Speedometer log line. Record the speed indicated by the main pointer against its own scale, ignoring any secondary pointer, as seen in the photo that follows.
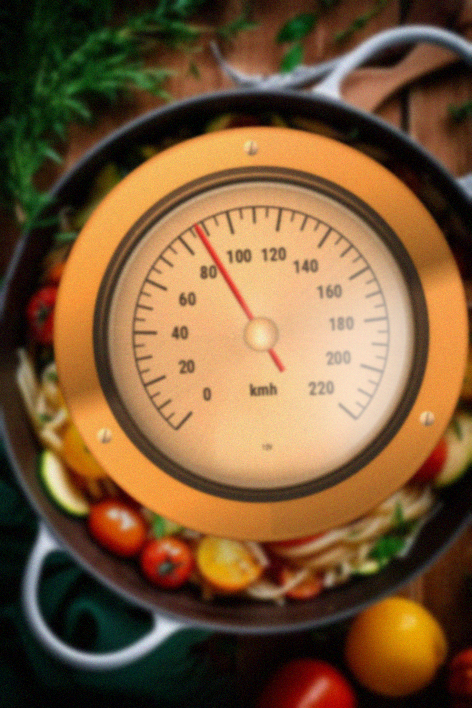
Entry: 87.5 km/h
